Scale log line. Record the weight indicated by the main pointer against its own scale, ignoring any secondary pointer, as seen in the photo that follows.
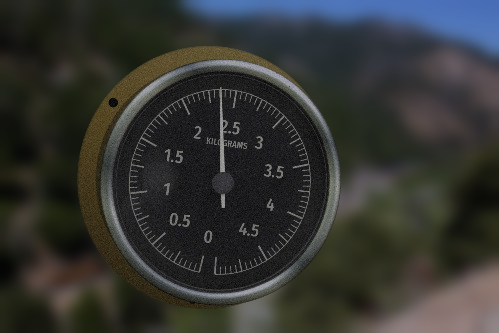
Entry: 2.35 kg
